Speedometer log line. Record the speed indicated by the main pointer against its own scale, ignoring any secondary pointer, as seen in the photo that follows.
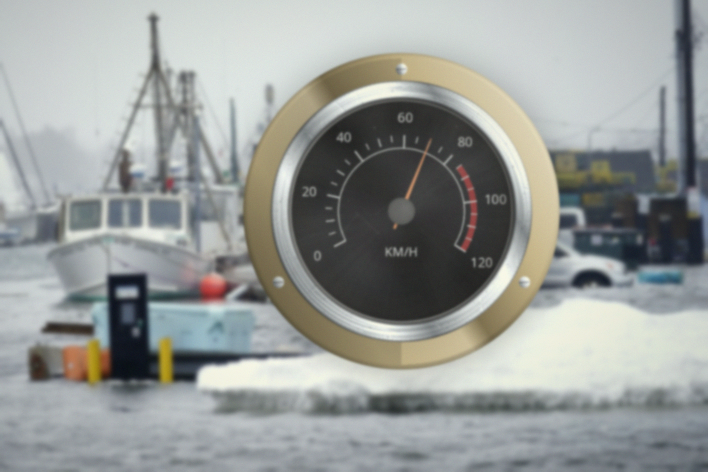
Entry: 70 km/h
